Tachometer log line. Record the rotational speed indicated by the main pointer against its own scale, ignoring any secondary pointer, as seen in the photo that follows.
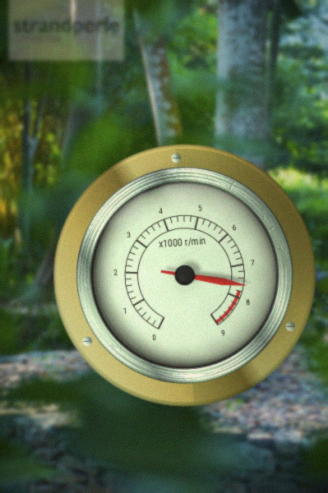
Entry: 7600 rpm
